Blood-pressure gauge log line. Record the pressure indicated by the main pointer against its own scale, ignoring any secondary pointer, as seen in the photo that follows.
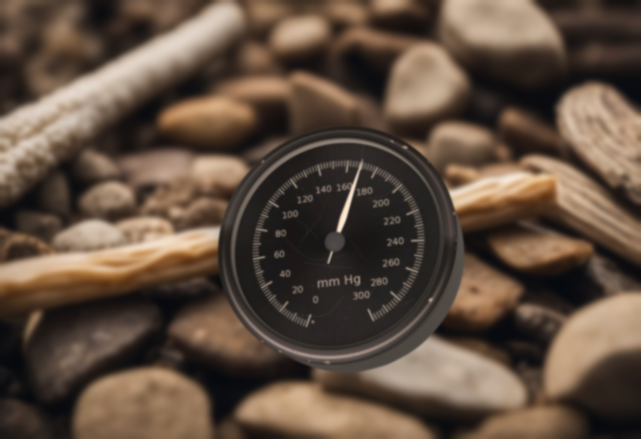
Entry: 170 mmHg
